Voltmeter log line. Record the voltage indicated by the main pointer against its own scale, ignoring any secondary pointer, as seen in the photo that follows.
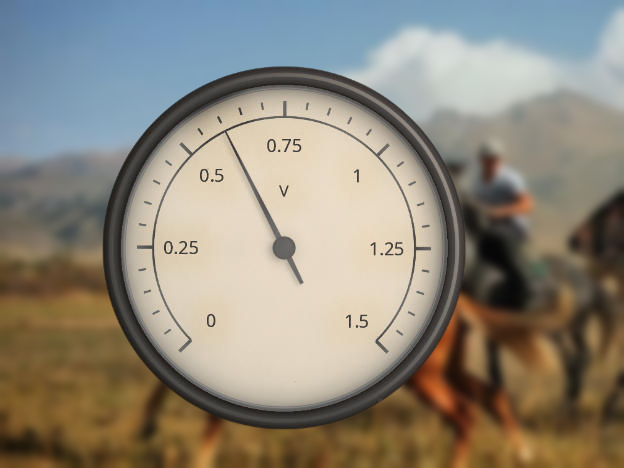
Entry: 0.6 V
